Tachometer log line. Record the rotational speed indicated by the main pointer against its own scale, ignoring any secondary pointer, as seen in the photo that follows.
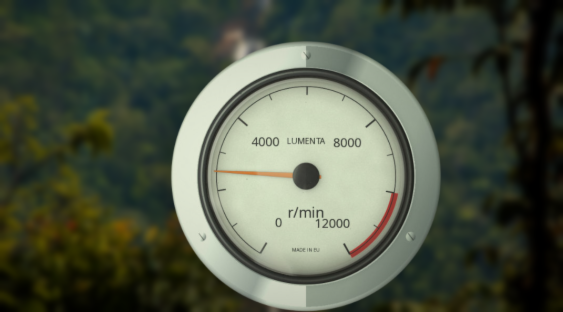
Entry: 2500 rpm
